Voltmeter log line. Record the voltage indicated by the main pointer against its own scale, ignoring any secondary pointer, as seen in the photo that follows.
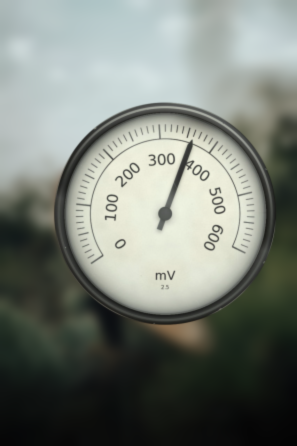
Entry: 360 mV
